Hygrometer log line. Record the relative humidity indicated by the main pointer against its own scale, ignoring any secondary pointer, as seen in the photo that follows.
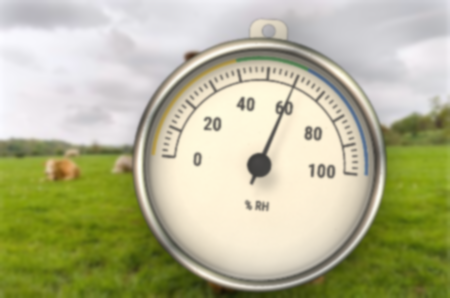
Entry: 60 %
